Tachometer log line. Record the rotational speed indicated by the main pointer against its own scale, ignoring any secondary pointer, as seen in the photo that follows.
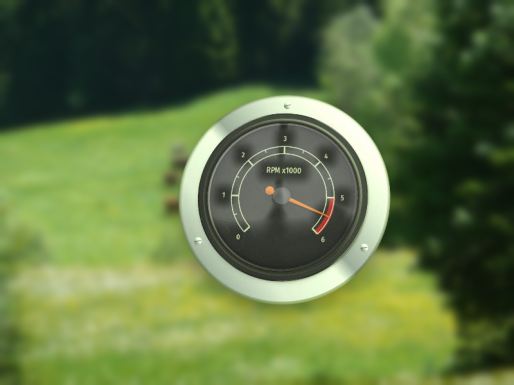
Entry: 5500 rpm
